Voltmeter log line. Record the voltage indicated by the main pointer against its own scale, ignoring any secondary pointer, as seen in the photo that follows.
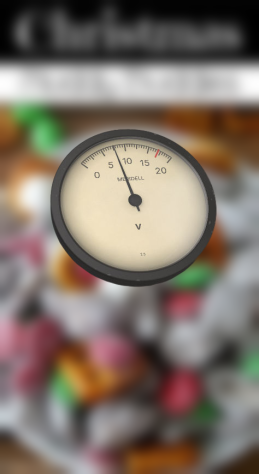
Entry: 7.5 V
